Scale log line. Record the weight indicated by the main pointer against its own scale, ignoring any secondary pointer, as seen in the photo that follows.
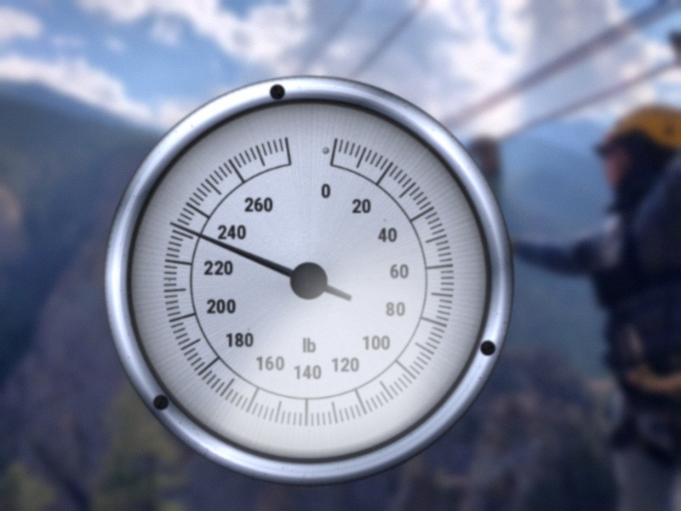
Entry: 232 lb
